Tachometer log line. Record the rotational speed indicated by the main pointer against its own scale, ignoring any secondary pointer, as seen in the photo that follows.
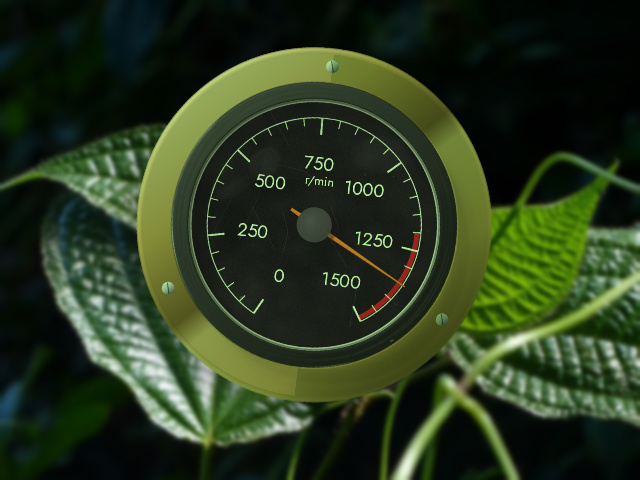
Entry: 1350 rpm
